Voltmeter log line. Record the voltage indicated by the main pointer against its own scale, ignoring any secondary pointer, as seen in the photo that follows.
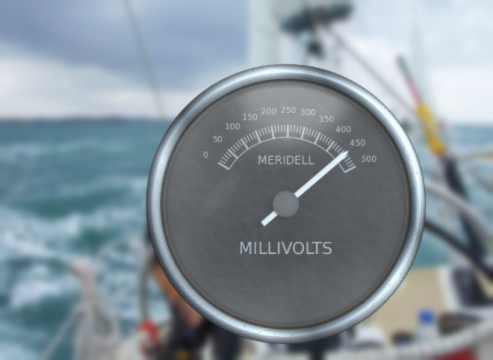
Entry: 450 mV
